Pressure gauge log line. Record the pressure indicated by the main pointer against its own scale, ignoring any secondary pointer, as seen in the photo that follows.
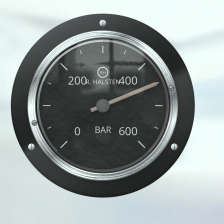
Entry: 450 bar
